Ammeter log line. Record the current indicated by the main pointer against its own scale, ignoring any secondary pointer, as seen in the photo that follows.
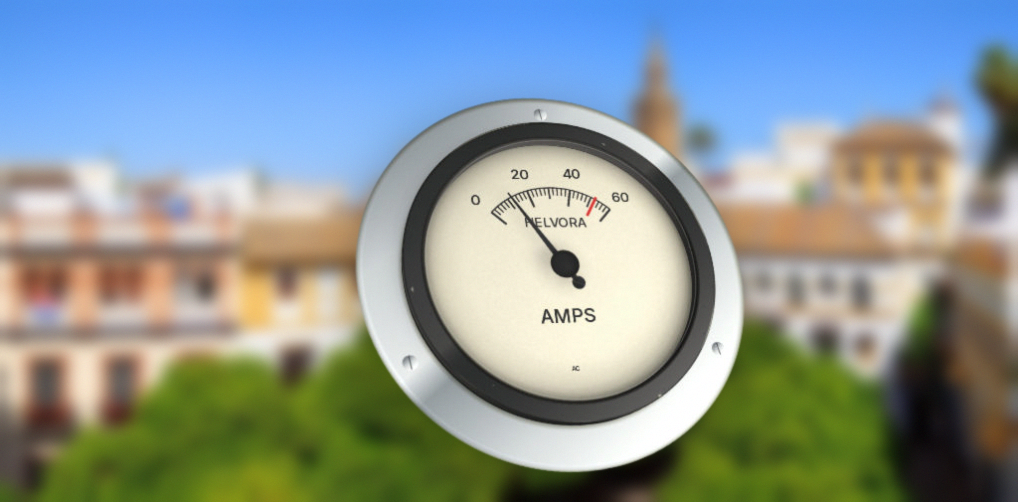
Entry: 10 A
